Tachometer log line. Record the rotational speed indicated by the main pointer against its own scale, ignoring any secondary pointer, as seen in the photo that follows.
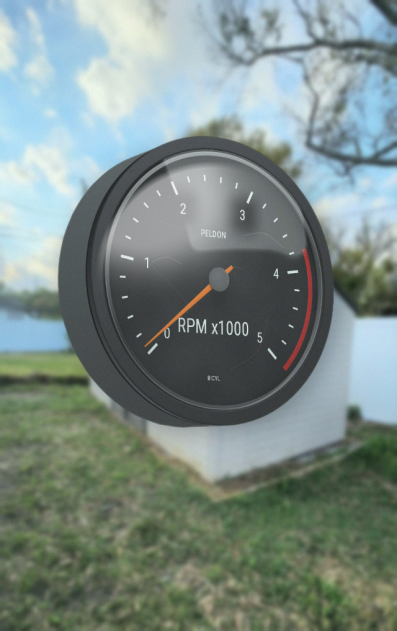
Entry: 100 rpm
